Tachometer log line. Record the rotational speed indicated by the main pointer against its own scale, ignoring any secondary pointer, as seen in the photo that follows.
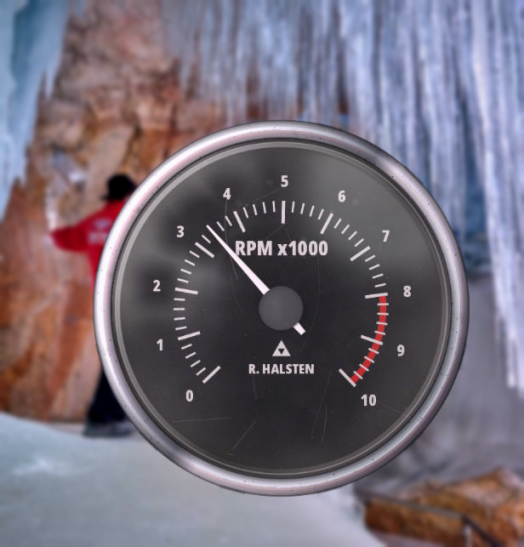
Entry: 3400 rpm
